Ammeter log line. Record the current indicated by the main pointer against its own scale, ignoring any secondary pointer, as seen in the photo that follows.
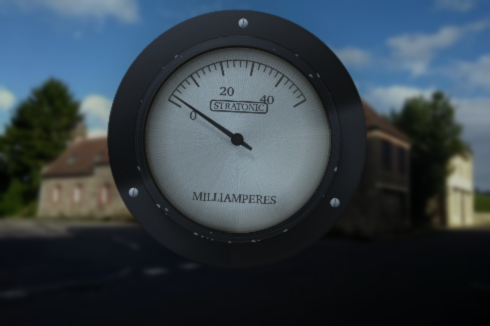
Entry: 2 mA
